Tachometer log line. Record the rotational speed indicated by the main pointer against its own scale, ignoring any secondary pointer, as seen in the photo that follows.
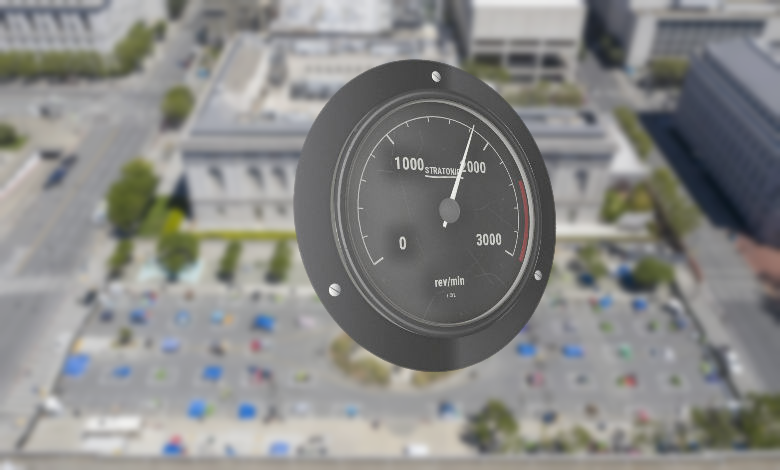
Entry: 1800 rpm
